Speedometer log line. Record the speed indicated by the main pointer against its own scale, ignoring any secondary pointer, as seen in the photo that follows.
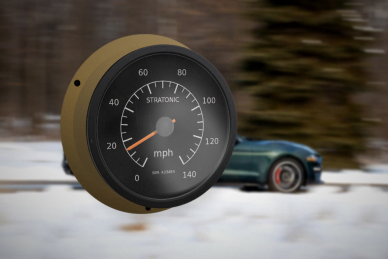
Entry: 15 mph
